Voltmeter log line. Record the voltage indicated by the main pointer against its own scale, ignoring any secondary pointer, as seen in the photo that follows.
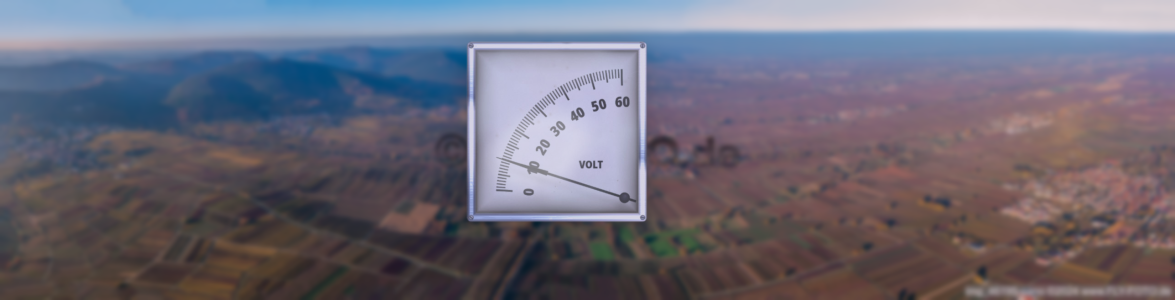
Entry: 10 V
